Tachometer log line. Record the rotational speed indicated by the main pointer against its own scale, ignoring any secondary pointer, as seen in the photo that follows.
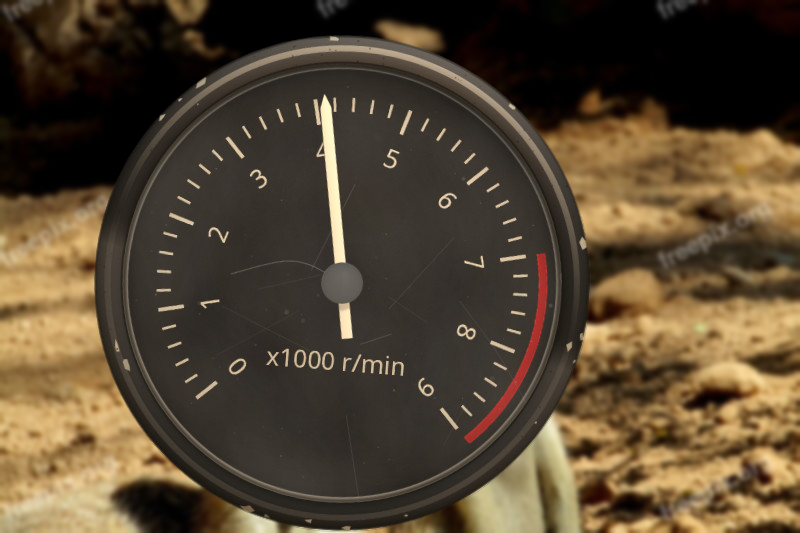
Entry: 4100 rpm
